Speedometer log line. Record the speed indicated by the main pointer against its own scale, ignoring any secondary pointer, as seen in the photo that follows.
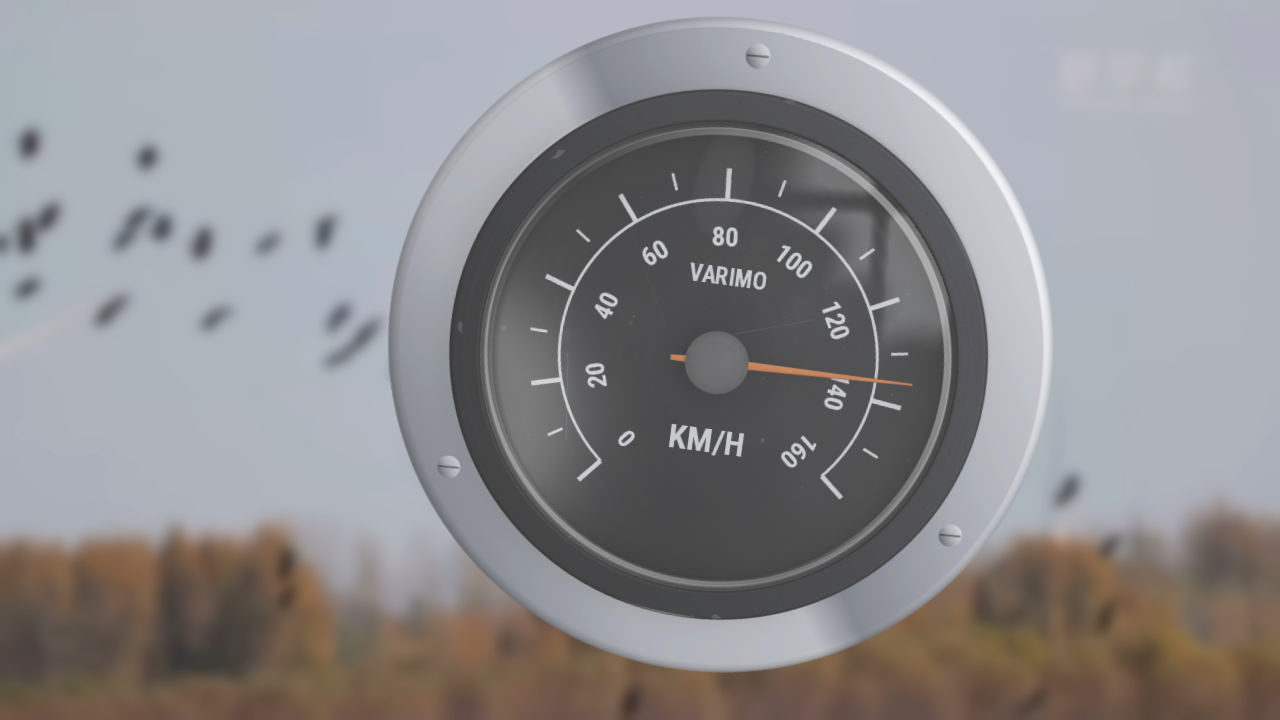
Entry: 135 km/h
